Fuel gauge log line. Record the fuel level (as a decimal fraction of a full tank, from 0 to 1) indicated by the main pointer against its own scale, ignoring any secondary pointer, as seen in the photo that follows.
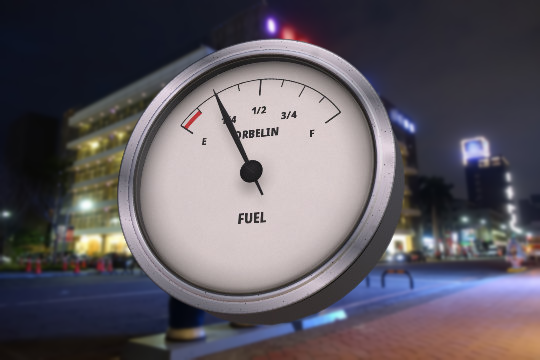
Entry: 0.25
